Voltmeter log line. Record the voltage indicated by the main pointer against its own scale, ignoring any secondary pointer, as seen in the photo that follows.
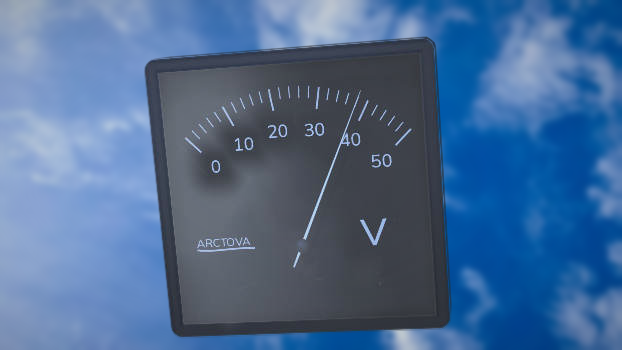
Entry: 38 V
